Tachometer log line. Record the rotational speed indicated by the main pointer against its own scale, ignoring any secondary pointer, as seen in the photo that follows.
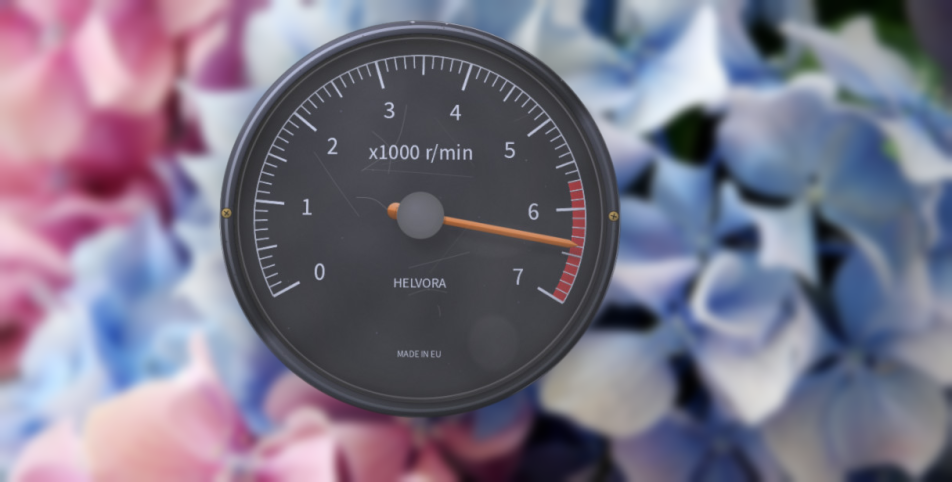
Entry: 6400 rpm
